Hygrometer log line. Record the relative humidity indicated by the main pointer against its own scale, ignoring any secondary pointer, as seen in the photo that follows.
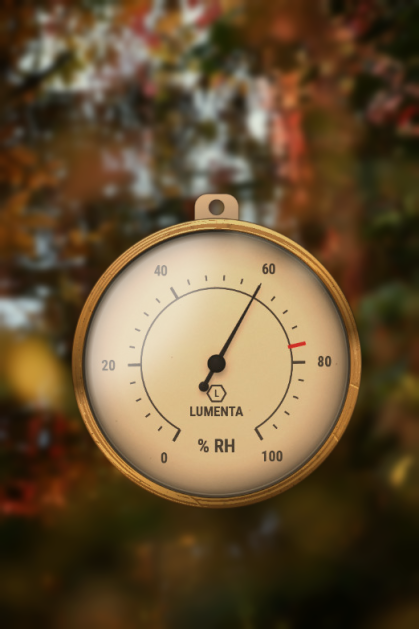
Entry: 60 %
